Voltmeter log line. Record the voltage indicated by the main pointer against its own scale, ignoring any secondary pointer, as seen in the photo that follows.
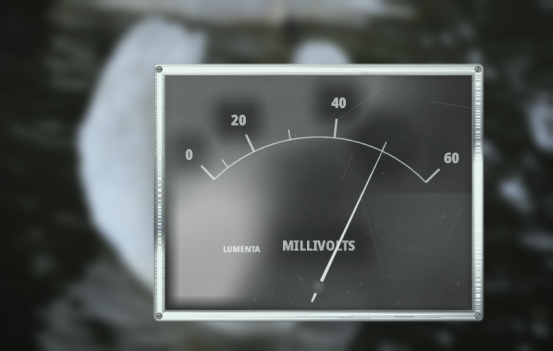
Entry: 50 mV
